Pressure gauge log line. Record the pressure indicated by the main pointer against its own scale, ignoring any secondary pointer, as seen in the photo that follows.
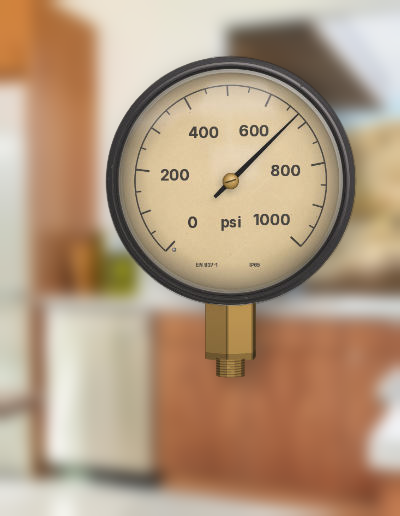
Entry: 675 psi
